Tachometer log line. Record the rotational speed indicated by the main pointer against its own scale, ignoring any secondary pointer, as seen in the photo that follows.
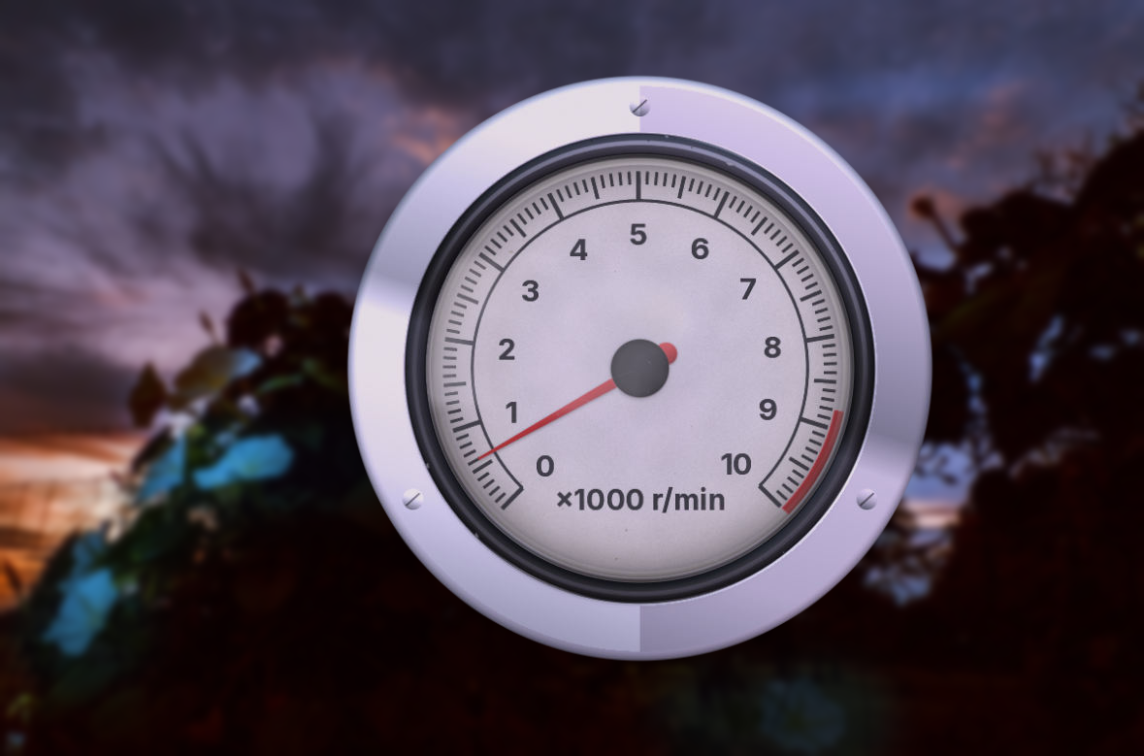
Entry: 600 rpm
